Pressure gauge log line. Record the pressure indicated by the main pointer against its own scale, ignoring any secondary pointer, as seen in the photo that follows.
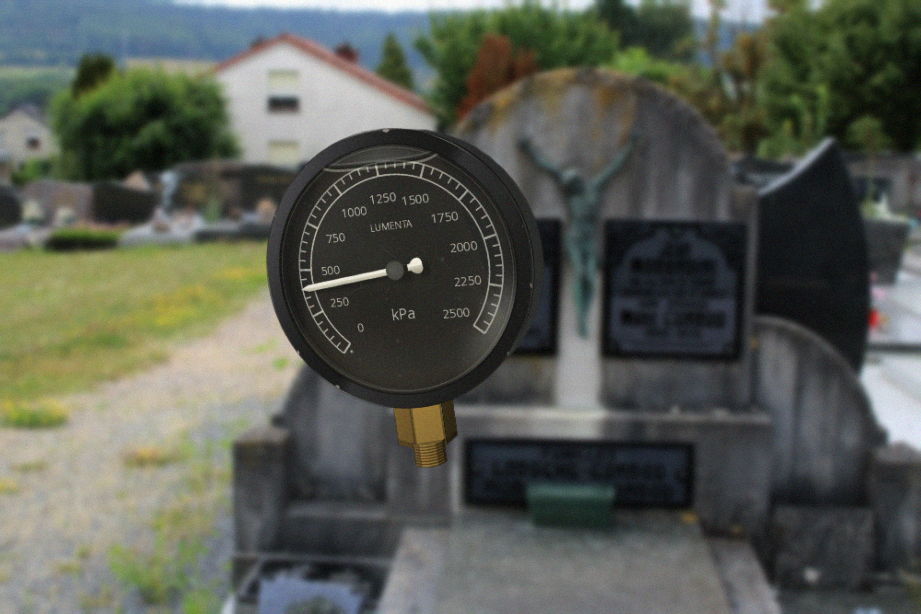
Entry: 400 kPa
